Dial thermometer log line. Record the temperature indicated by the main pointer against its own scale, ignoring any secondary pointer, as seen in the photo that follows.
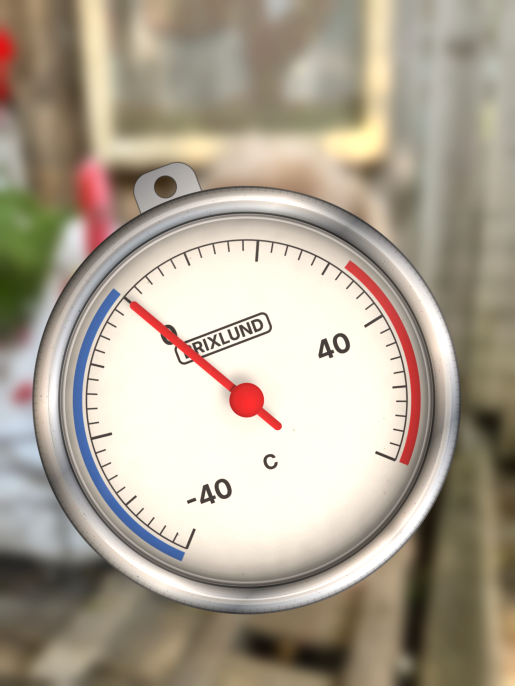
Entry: 0 °C
